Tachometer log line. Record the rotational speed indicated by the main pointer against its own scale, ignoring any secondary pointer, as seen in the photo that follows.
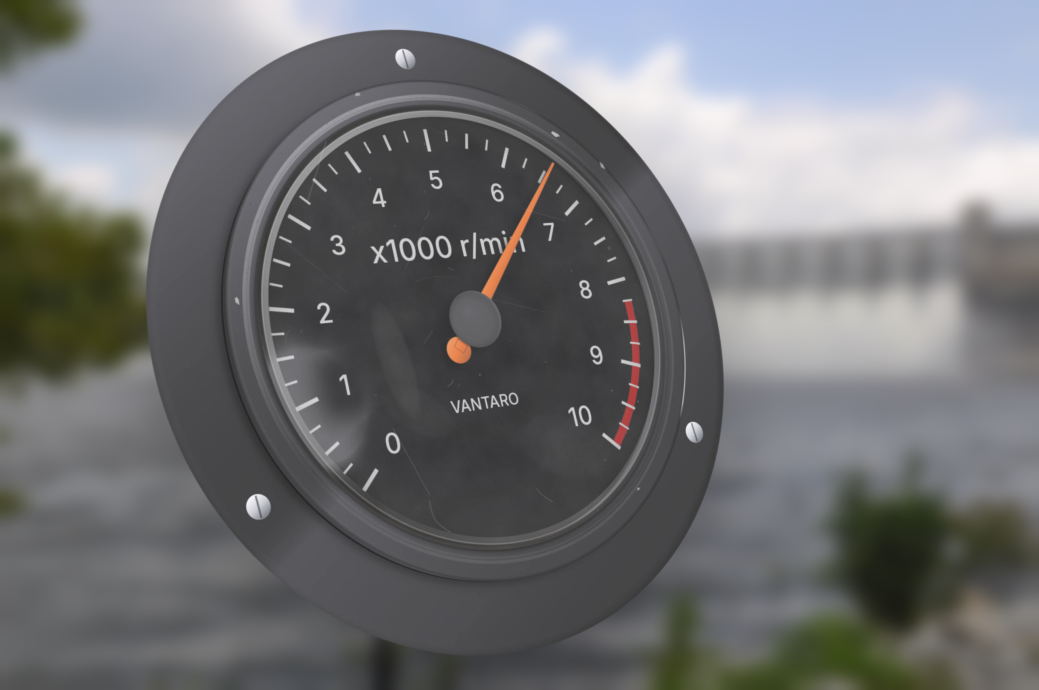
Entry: 6500 rpm
